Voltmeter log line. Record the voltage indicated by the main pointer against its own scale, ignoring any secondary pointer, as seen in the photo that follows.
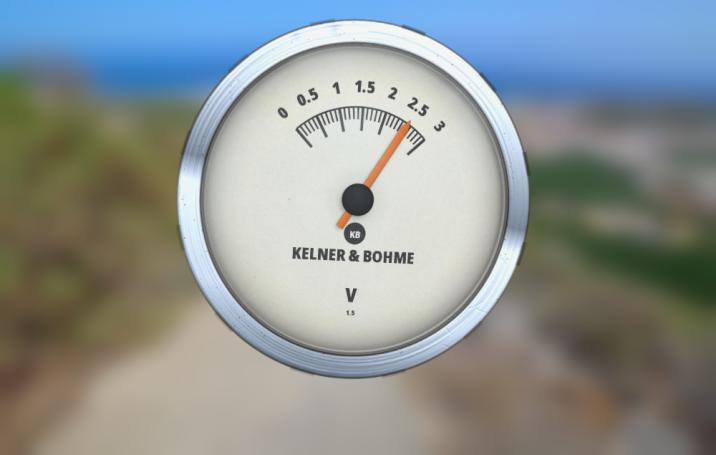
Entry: 2.5 V
